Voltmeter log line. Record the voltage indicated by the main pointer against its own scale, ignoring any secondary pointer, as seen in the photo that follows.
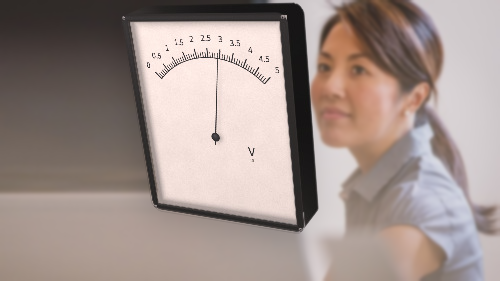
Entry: 3 V
